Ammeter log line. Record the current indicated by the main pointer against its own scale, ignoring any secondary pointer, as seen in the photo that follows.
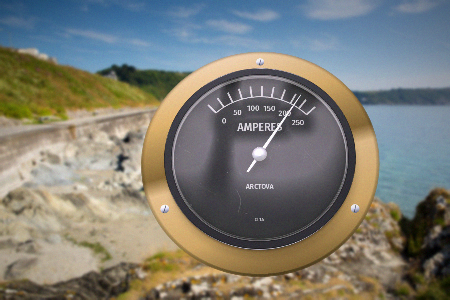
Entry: 212.5 A
